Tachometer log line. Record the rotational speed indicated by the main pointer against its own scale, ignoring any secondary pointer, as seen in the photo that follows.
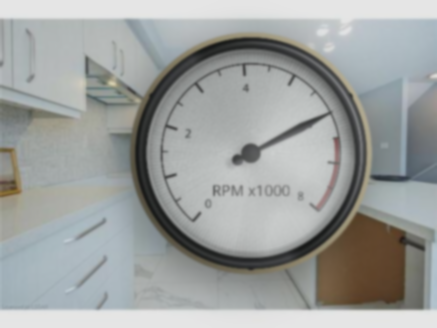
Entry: 6000 rpm
